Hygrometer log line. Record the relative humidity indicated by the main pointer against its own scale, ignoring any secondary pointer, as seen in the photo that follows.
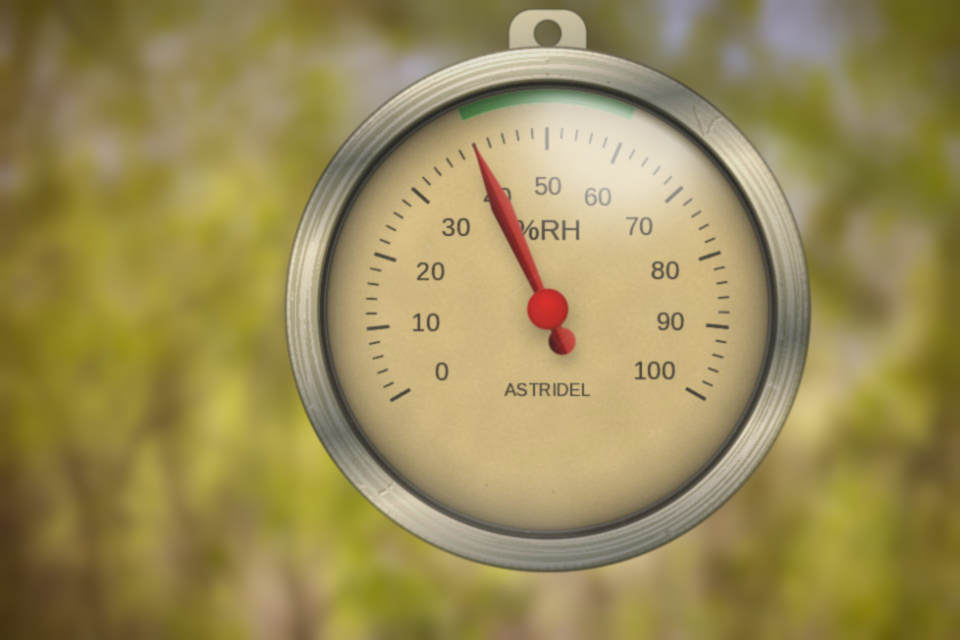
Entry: 40 %
